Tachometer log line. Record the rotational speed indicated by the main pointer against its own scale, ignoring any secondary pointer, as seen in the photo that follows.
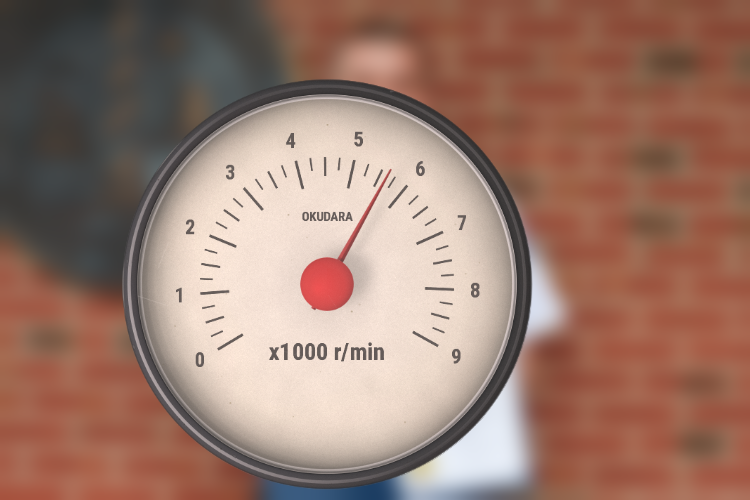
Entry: 5625 rpm
